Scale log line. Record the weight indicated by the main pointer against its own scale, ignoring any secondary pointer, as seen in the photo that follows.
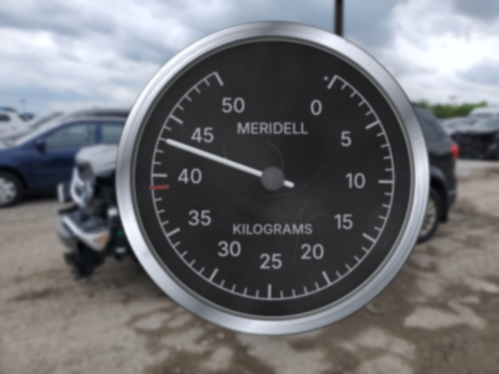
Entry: 43 kg
